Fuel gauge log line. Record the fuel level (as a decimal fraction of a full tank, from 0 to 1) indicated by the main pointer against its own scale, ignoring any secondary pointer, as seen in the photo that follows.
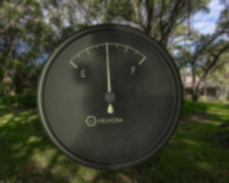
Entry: 0.5
